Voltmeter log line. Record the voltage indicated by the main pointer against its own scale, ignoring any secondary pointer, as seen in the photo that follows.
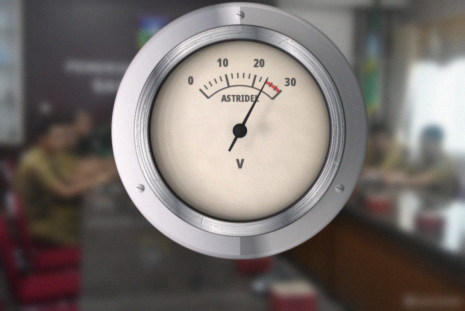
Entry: 24 V
